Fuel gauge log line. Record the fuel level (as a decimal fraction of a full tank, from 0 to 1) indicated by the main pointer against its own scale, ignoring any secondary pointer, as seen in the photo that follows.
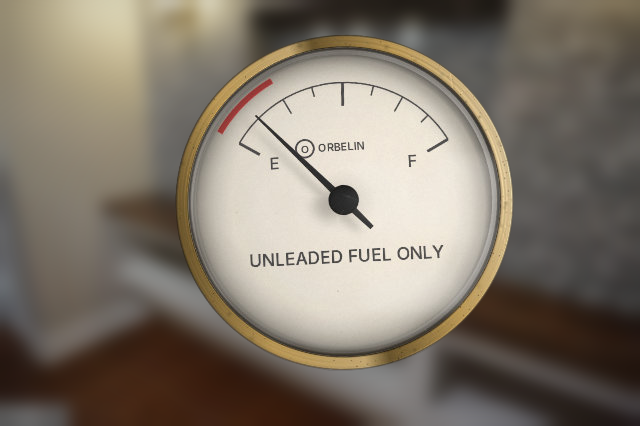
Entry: 0.125
